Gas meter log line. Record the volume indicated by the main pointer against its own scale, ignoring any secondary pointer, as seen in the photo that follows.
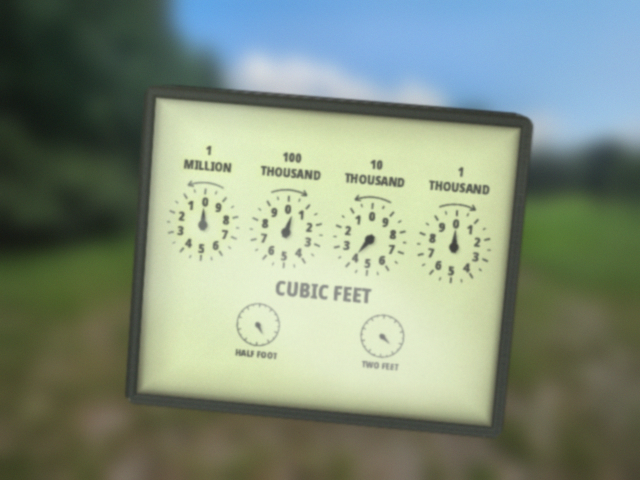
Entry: 4000 ft³
